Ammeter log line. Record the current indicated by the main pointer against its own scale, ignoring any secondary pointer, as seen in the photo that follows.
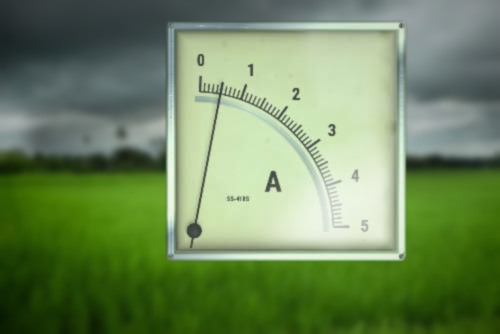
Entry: 0.5 A
